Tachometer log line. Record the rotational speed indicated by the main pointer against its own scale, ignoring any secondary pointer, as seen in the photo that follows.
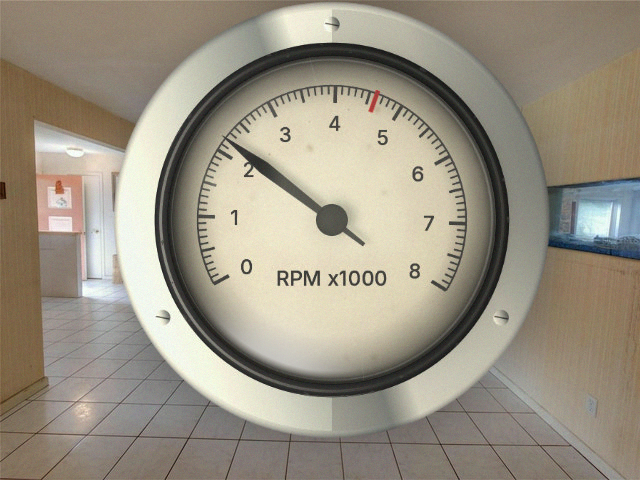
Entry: 2200 rpm
